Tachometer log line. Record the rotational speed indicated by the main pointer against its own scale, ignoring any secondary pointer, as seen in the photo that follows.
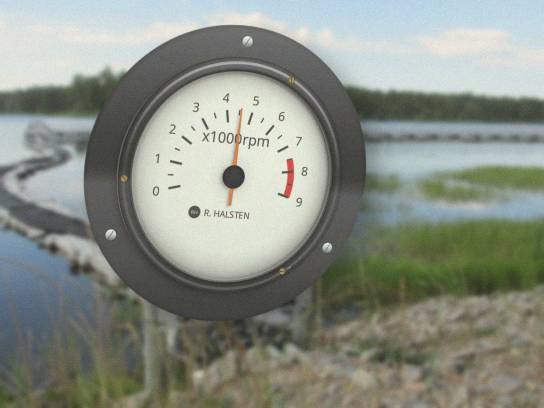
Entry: 4500 rpm
